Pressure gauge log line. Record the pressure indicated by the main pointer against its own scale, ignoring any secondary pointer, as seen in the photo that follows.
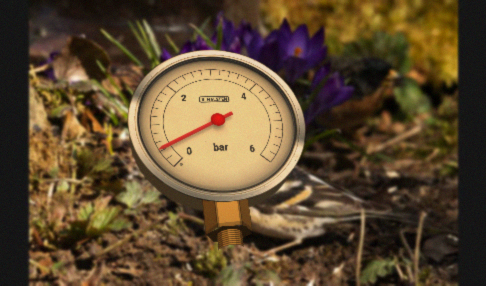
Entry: 0.4 bar
